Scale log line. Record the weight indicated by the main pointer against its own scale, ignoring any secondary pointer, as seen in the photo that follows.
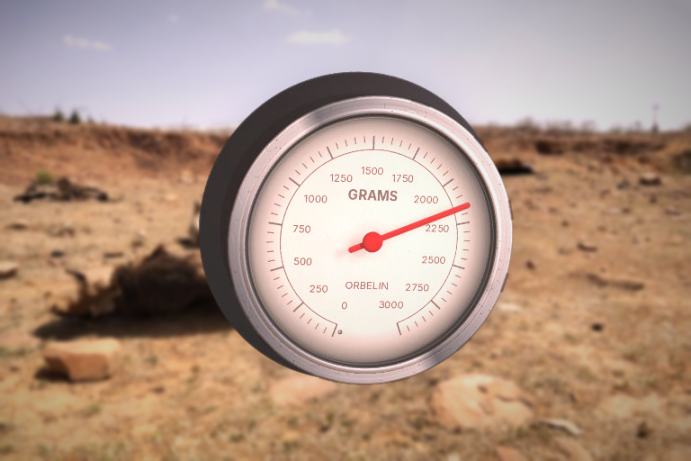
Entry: 2150 g
